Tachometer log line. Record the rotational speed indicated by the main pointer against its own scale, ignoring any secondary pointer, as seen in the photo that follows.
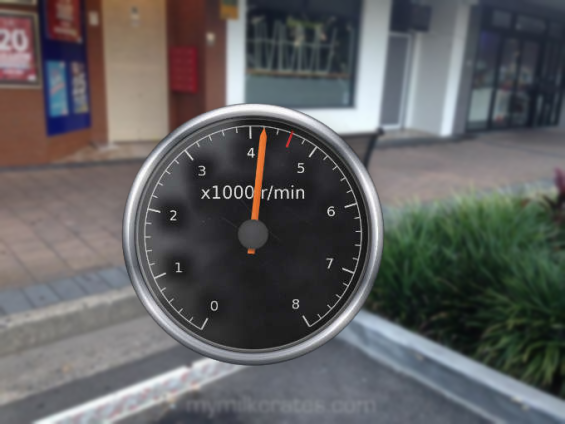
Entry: 4200 rpm
